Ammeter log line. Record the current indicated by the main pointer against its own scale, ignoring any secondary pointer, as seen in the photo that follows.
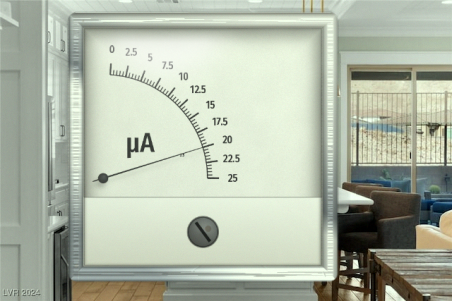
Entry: 20 µA
